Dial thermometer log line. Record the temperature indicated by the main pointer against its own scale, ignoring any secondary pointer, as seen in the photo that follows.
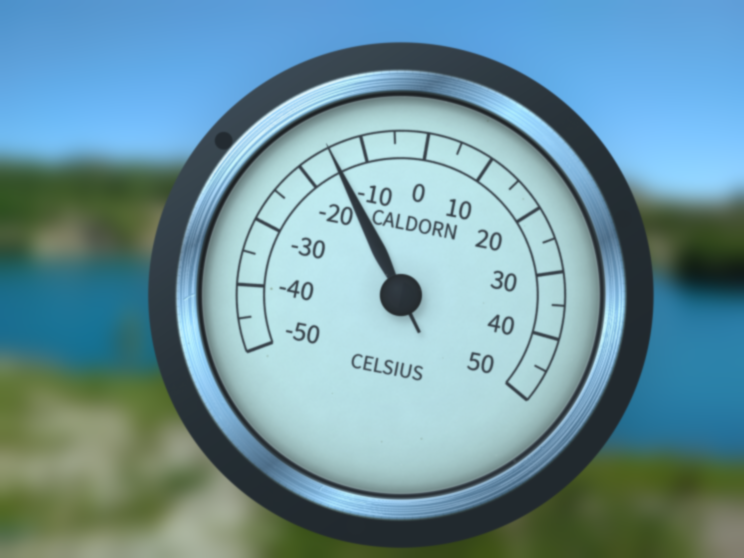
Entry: -15 °C
